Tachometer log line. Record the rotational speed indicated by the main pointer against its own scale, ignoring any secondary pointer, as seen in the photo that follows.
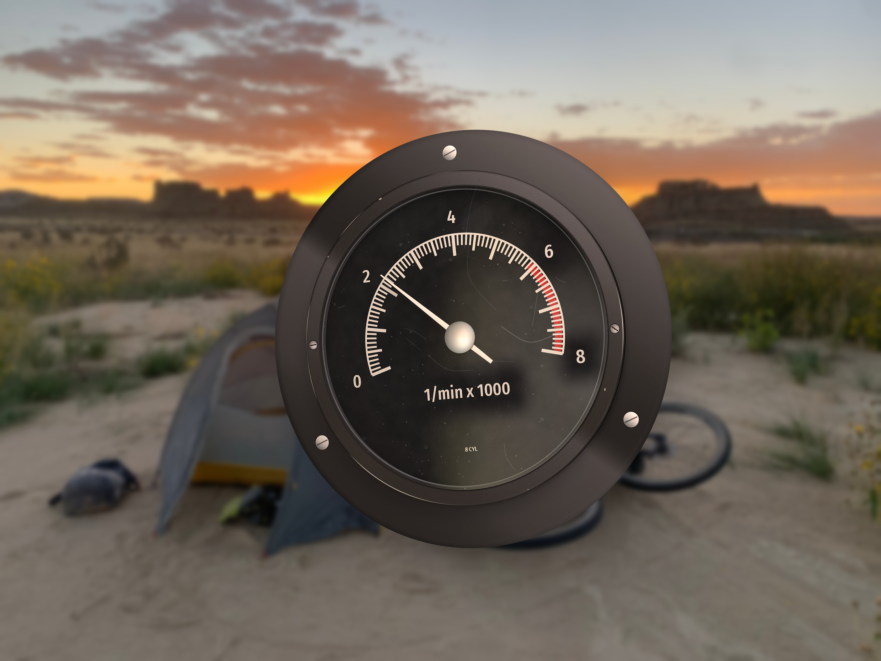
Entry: 2200 rpm
